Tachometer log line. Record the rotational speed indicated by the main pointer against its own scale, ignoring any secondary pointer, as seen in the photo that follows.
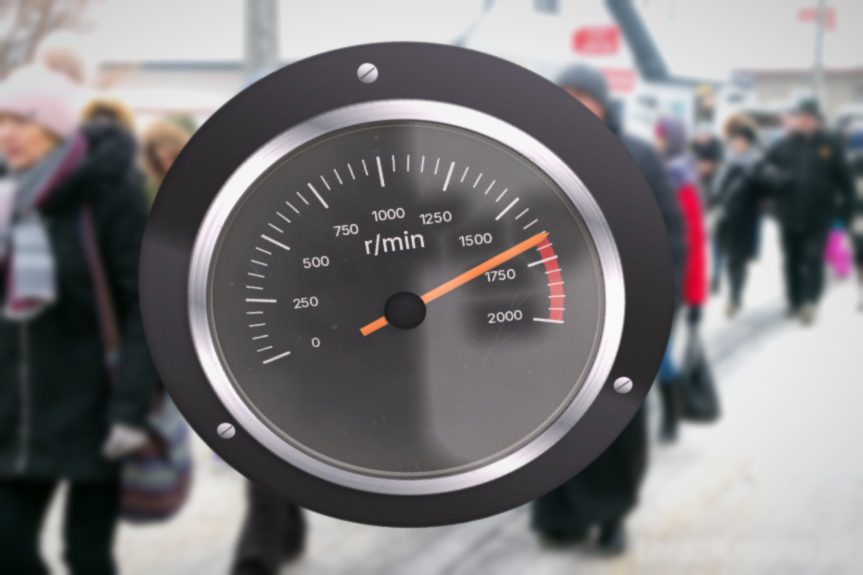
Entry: 1650 rpm
